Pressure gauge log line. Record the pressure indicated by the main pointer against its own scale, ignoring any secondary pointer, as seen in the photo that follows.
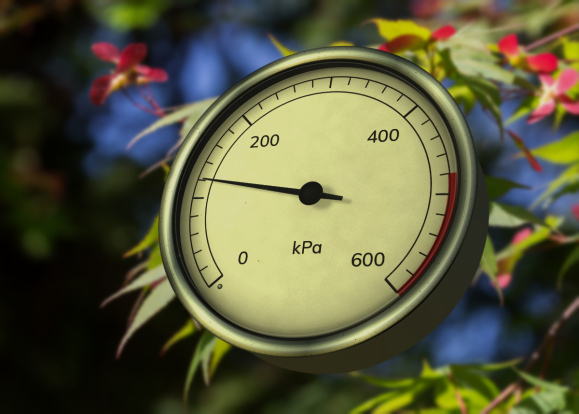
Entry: 120 kPa
